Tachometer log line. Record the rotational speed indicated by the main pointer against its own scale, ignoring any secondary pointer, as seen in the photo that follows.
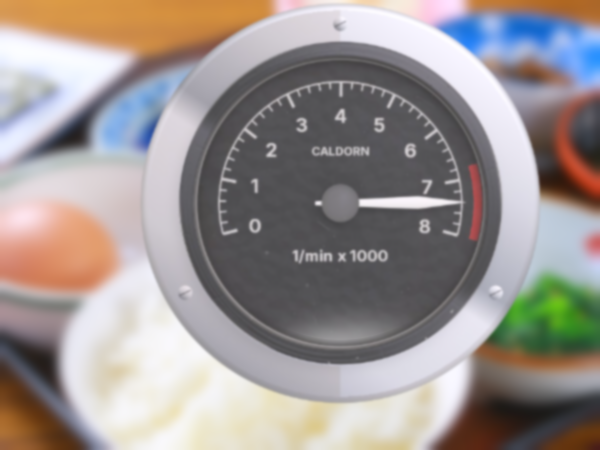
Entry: 7400 rpm
